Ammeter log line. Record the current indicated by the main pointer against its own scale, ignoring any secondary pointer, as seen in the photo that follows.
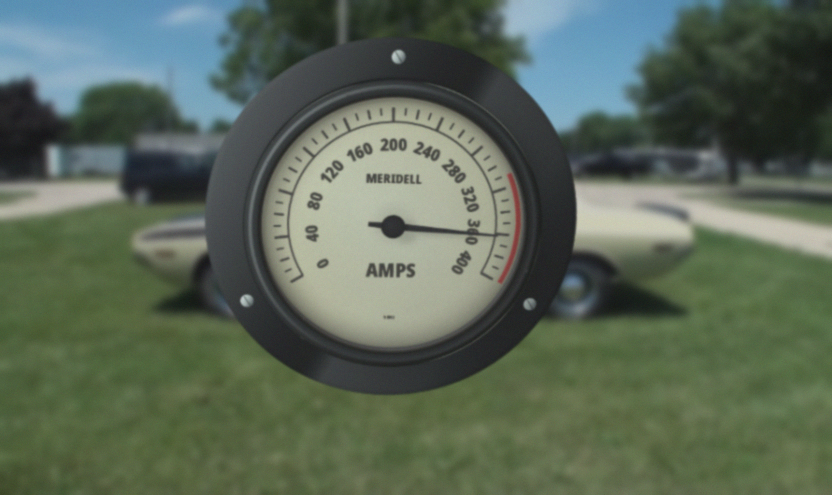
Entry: 360 A
